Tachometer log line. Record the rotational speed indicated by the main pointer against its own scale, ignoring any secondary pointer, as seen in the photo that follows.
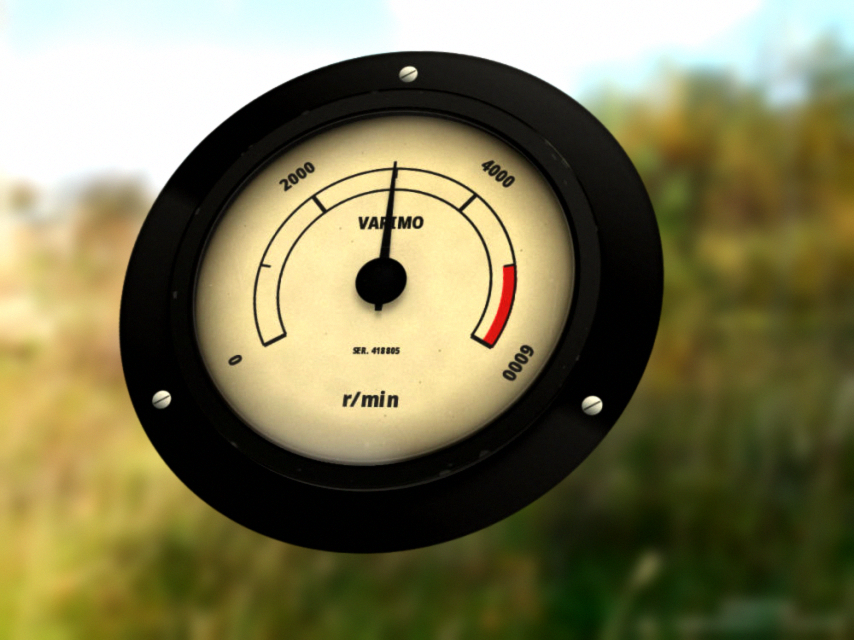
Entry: 3000 rpm
